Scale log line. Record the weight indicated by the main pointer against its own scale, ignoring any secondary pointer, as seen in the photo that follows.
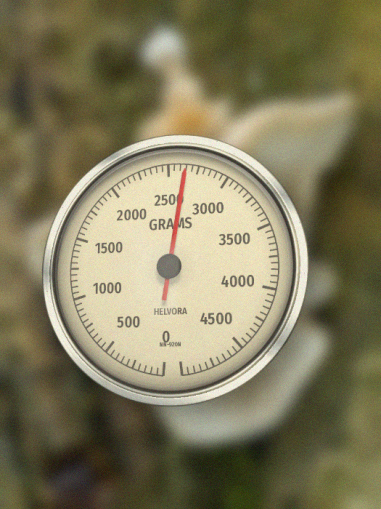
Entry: 2650 g
